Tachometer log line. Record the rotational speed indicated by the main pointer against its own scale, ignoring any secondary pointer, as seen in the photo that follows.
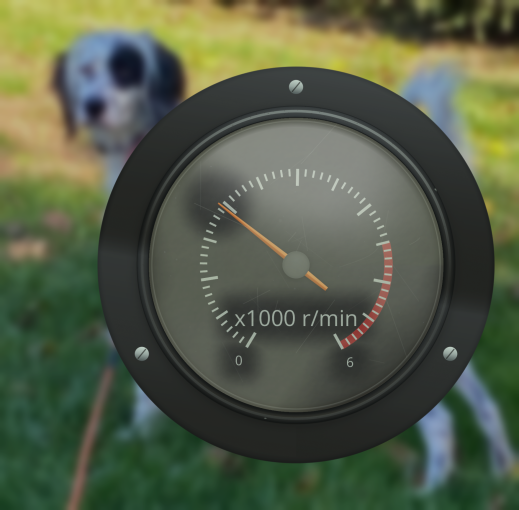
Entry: 1950 rpm
